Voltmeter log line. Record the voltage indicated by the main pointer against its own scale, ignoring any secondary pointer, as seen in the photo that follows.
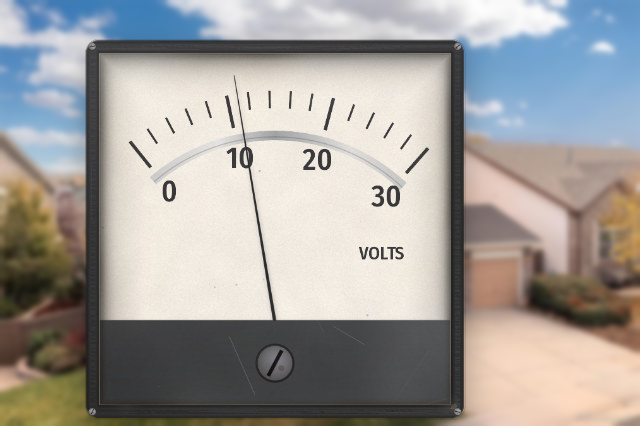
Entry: 11 V
